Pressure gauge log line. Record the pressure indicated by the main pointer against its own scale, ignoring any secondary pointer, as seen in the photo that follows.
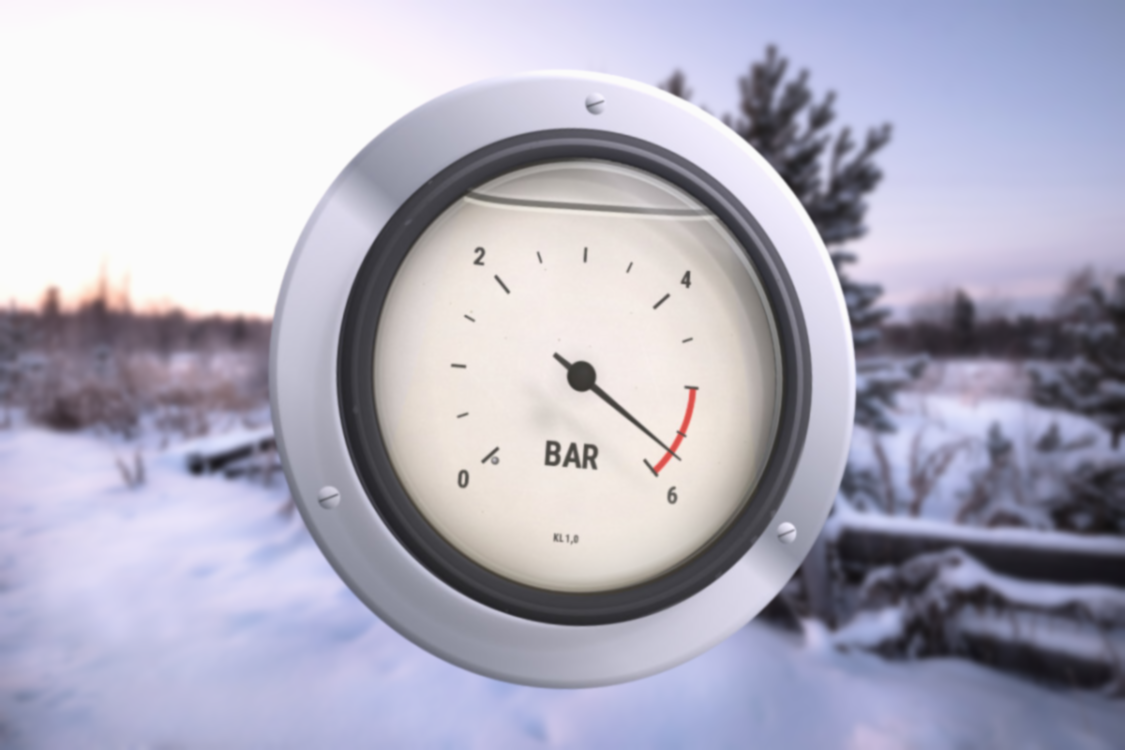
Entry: 5.75 bar
